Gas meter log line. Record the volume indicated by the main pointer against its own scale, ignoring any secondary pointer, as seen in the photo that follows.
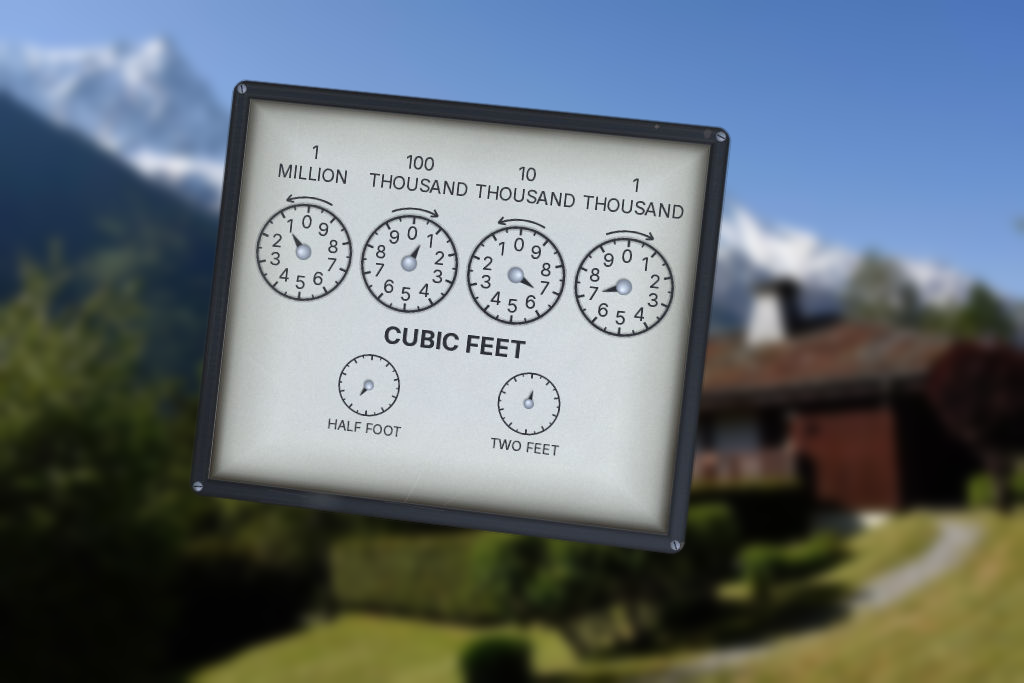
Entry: 106700 ft³
